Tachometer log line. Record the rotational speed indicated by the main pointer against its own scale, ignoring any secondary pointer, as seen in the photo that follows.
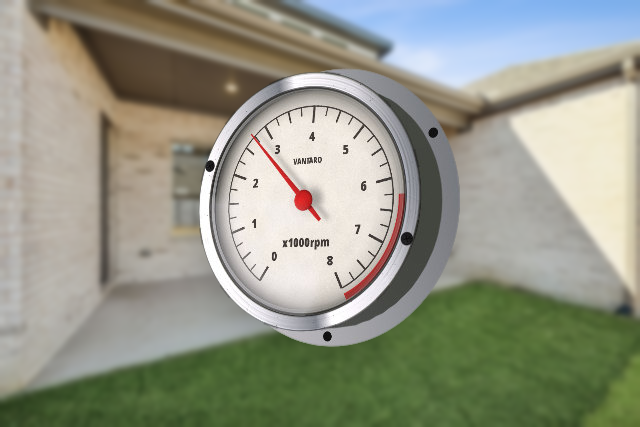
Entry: 2750 rpm
